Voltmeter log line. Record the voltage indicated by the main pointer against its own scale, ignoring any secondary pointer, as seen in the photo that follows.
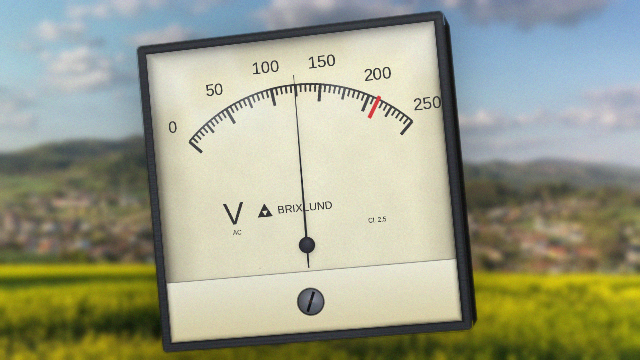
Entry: 125 V
